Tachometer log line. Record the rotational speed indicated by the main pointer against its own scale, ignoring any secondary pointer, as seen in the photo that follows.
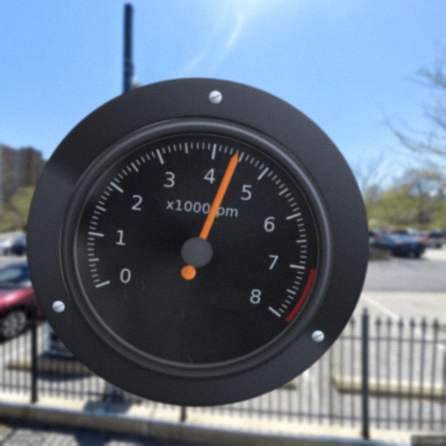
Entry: 4400 rpm
